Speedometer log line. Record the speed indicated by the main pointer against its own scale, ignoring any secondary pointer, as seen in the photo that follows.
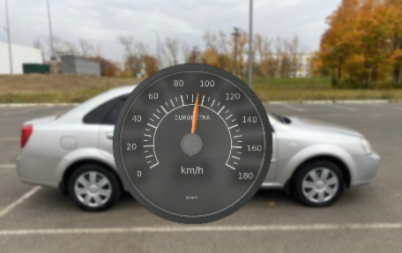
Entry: 95 km/h
